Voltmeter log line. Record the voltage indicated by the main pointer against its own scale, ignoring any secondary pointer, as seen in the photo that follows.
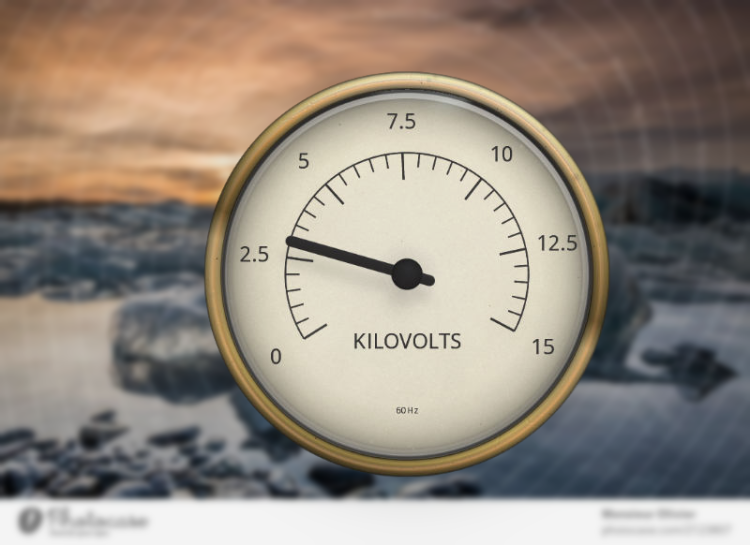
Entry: 3 kV
